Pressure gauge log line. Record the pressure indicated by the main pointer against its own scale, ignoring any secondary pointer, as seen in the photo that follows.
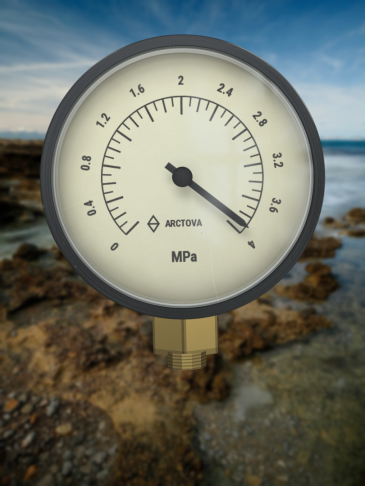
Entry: 3.9 MPa
